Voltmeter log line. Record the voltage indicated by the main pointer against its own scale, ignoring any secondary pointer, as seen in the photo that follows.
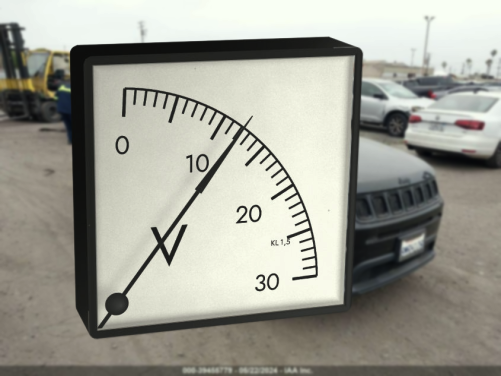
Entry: 12 V
